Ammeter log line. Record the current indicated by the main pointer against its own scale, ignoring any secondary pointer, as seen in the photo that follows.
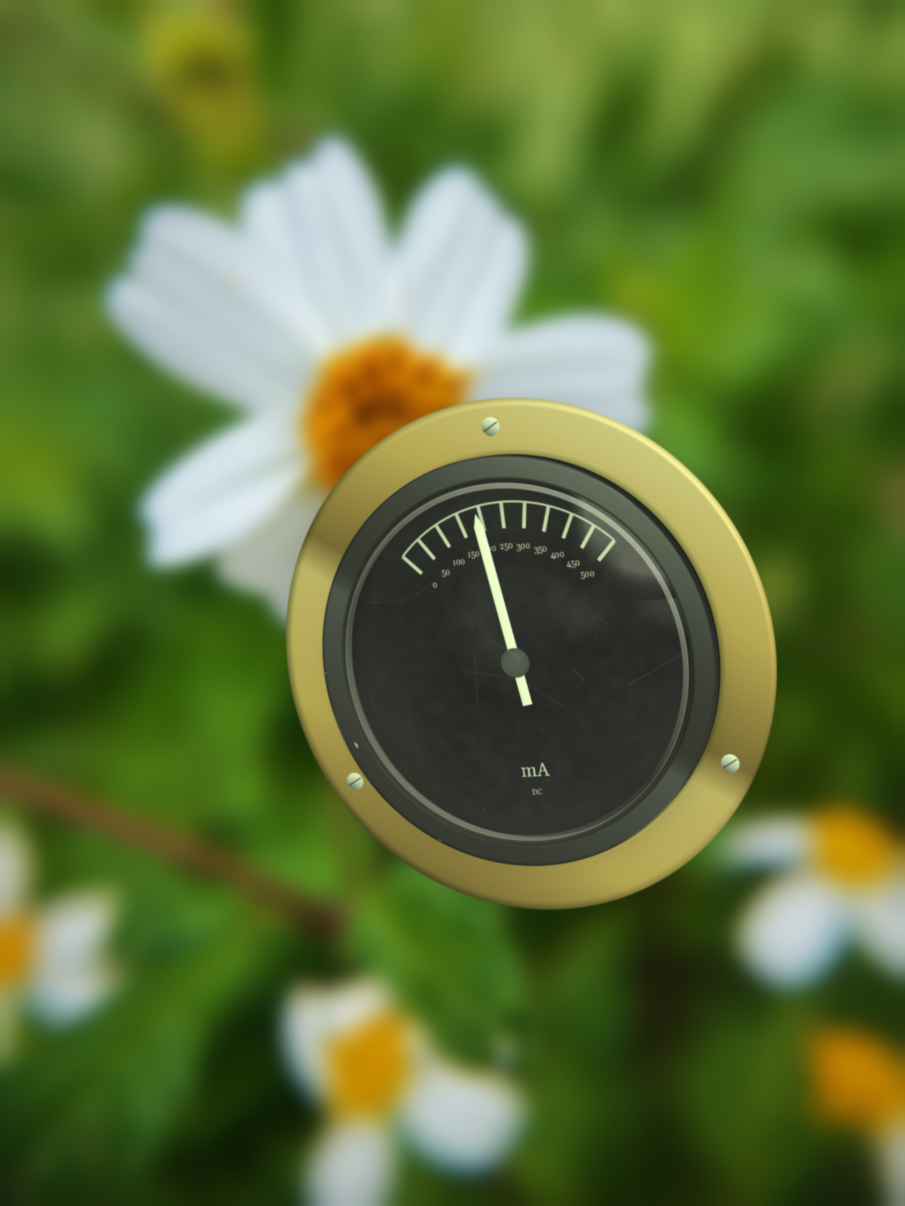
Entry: 200 mA
